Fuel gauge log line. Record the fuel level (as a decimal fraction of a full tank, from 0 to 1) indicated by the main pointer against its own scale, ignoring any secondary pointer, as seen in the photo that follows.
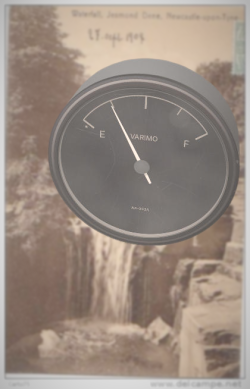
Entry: 0.25
